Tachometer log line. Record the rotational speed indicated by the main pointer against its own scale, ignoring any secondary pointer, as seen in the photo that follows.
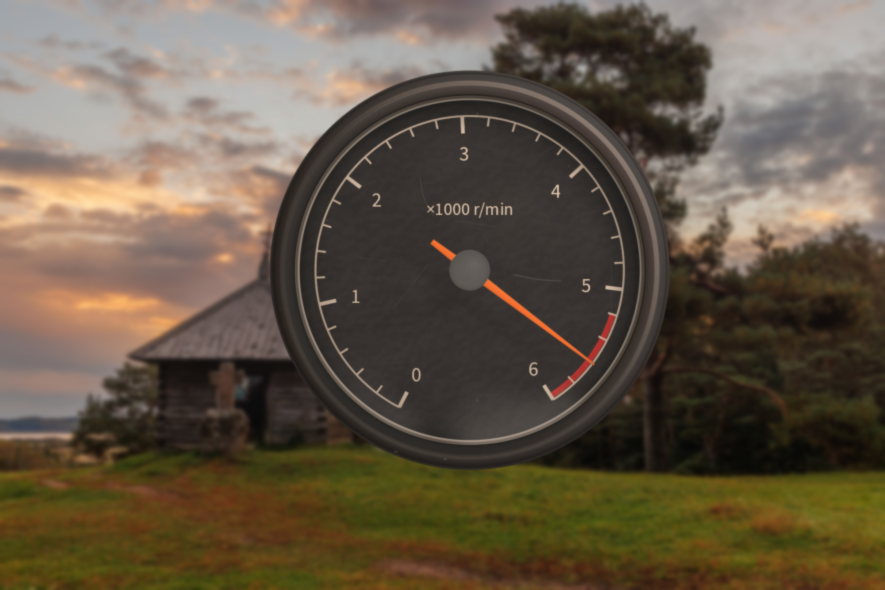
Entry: 5600 rpm
